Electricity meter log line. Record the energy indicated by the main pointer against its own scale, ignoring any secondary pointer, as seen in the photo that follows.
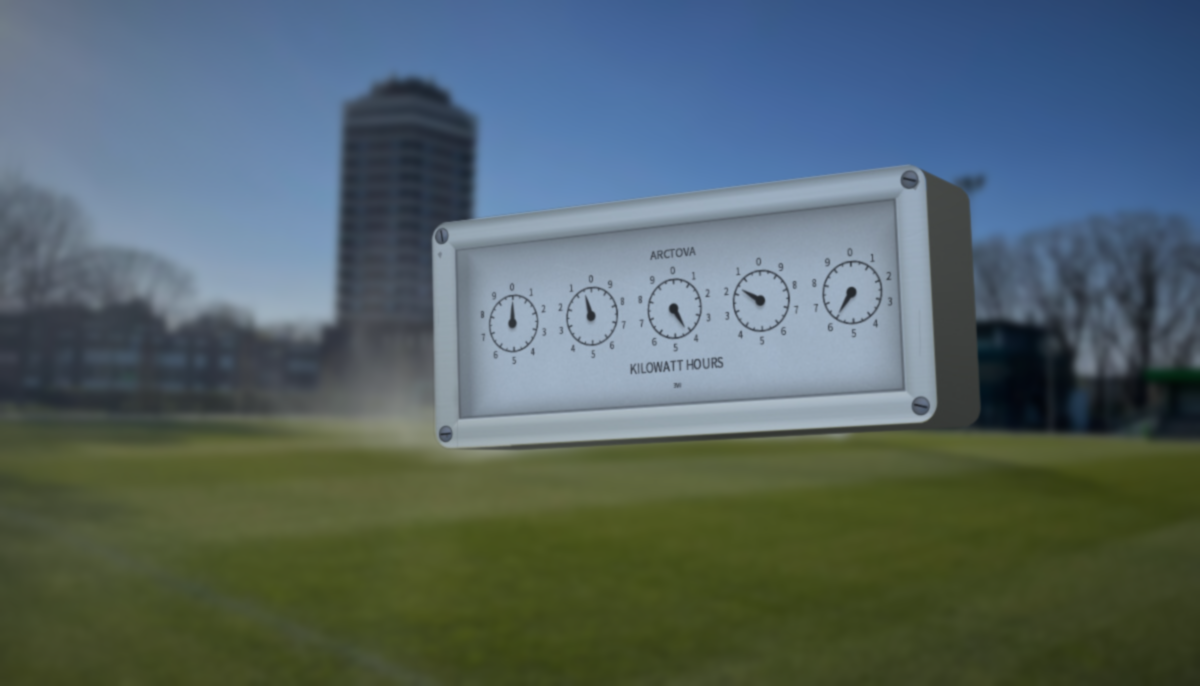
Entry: 416 kWh
